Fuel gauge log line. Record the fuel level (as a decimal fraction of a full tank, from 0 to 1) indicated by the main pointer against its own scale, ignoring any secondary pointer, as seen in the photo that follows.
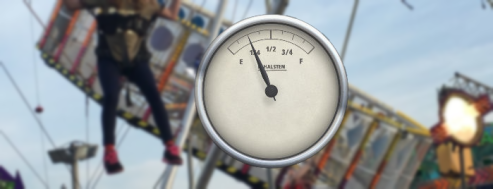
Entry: 0.25
